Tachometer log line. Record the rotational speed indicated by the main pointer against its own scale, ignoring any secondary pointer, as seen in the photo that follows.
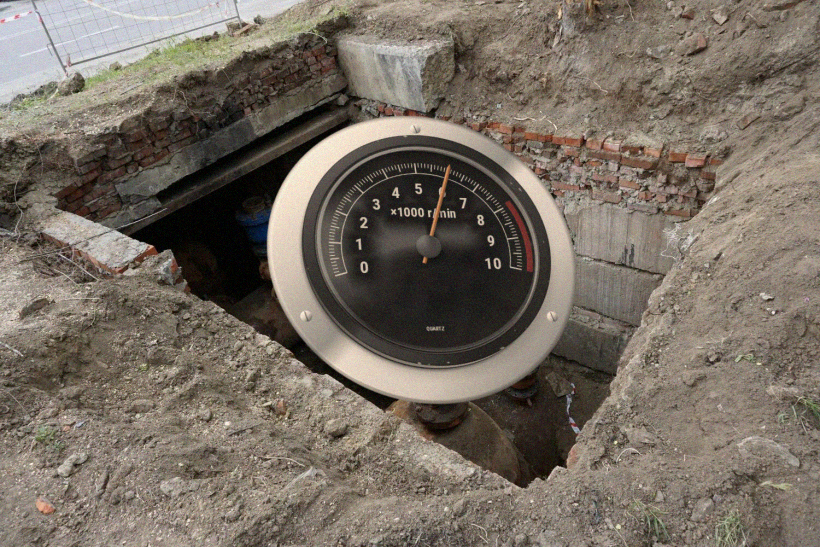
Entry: 6000 rpm
